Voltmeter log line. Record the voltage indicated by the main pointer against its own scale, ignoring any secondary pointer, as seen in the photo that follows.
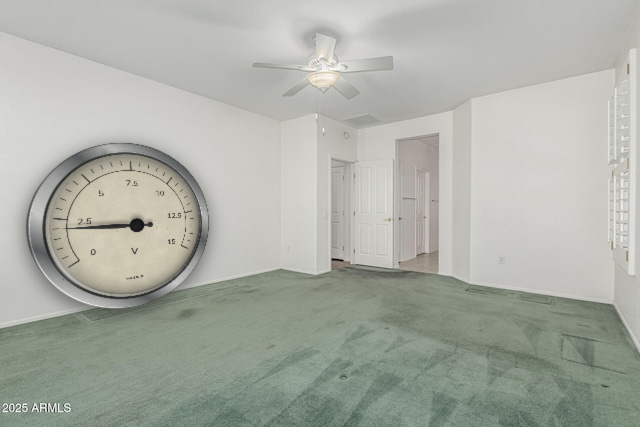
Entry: 2 V
